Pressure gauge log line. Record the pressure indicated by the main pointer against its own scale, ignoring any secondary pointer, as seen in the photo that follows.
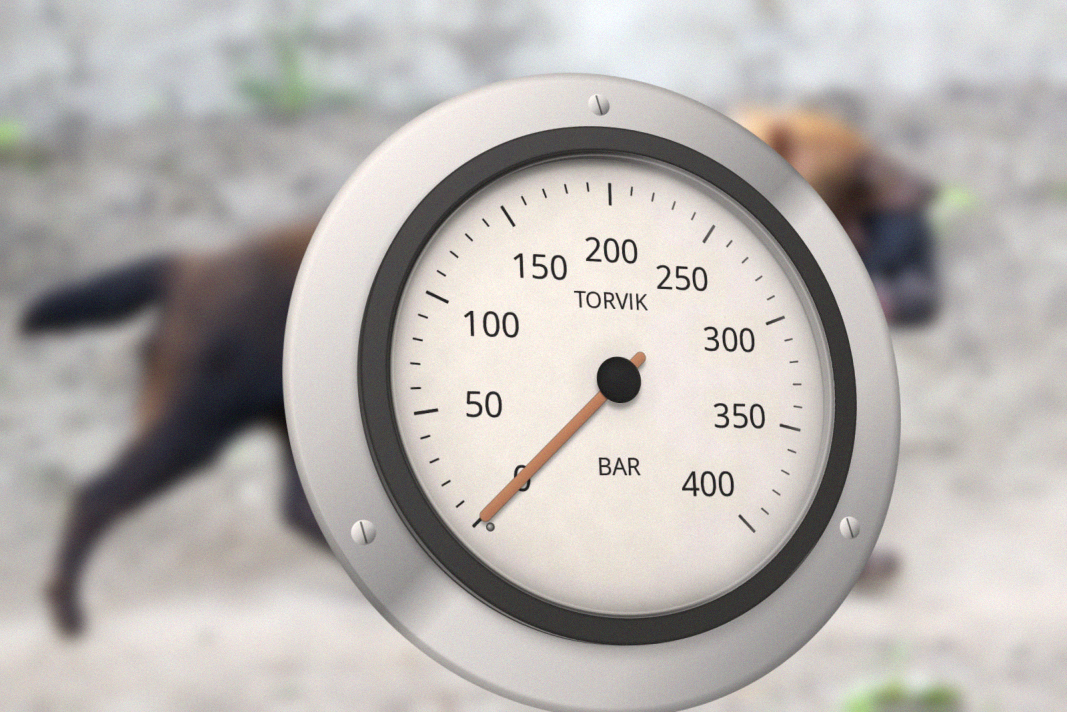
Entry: 0 bar
